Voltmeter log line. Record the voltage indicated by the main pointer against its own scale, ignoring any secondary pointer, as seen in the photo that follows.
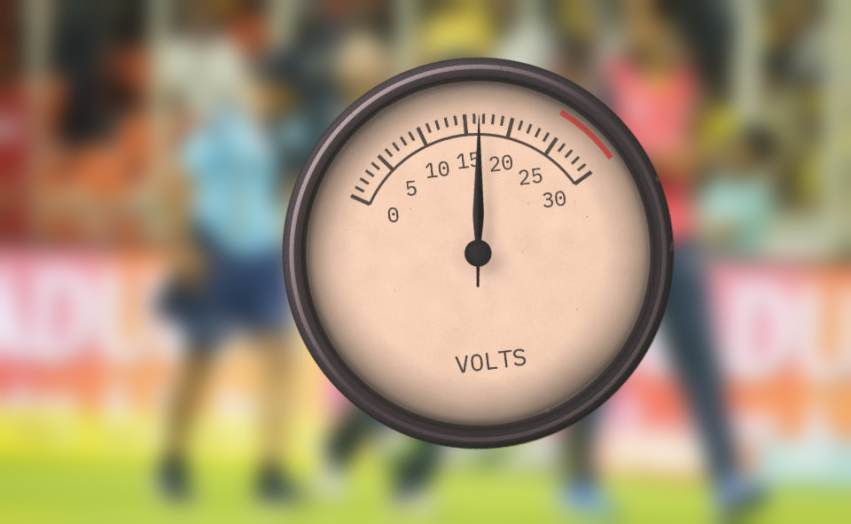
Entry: 16.5 V
